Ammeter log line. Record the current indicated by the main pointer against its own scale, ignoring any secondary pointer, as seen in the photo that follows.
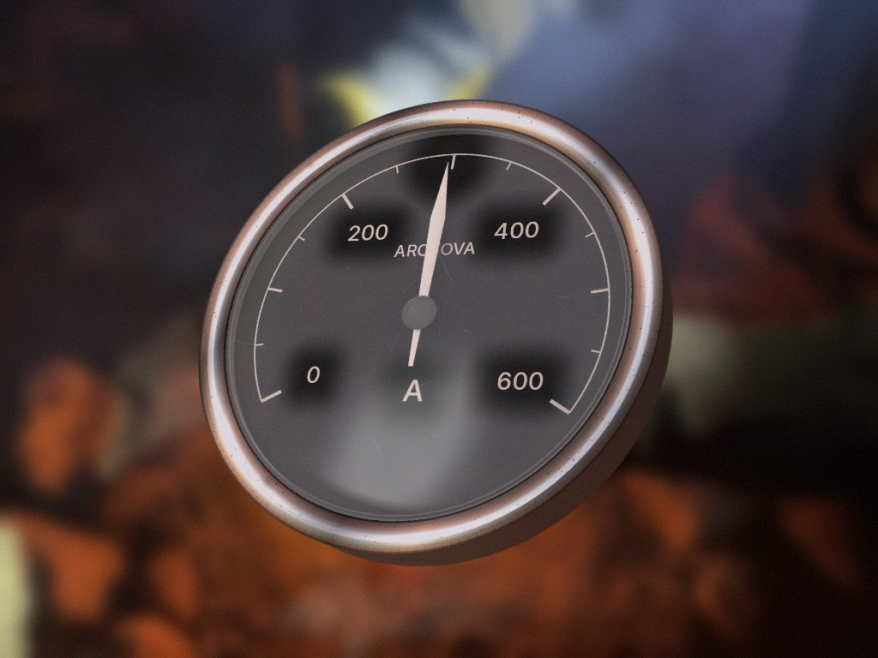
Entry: 300 A
